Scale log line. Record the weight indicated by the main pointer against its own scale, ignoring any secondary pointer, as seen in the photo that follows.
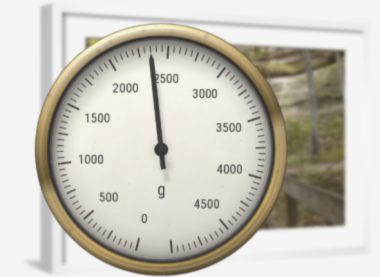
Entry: 2350 g
